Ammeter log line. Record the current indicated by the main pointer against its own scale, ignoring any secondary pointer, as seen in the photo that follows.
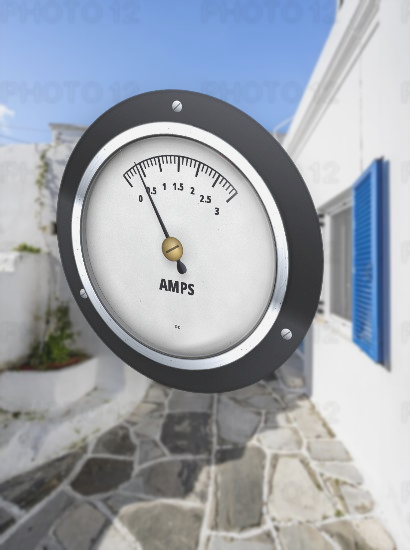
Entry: 0.5 A
